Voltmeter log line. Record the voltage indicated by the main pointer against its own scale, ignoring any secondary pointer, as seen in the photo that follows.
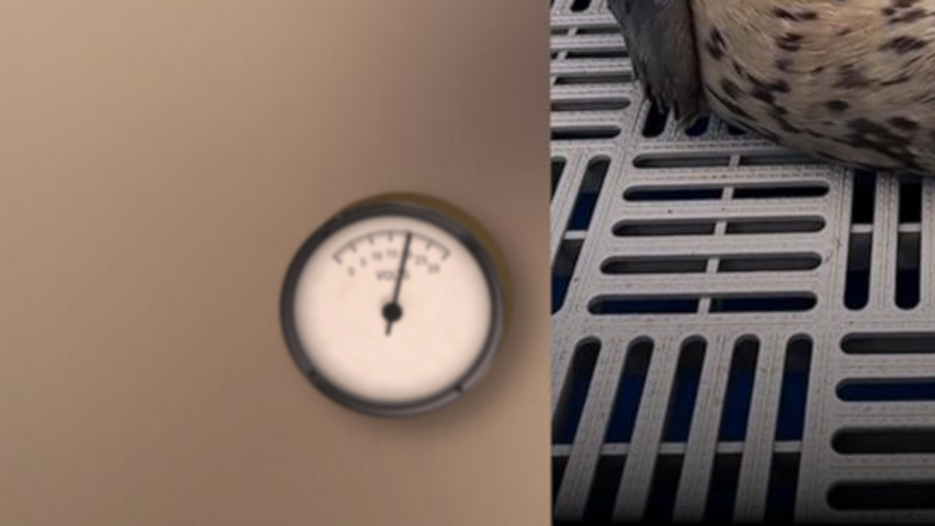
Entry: 20 V
